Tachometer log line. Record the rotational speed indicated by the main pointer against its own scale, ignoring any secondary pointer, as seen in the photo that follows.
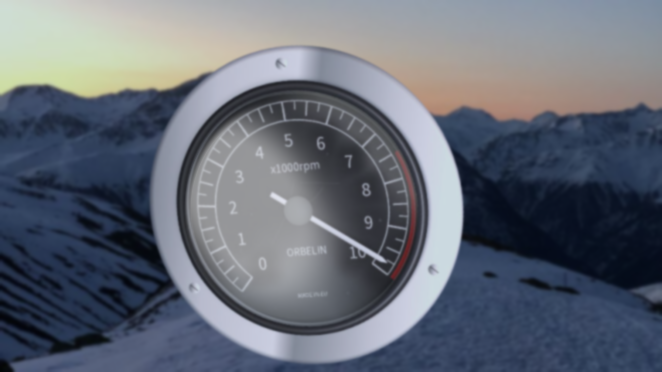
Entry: 9750 rpm
